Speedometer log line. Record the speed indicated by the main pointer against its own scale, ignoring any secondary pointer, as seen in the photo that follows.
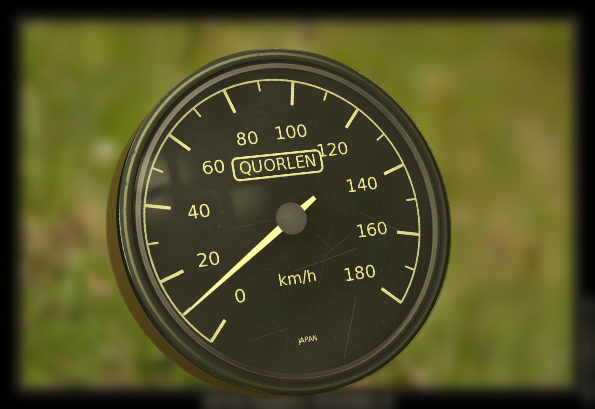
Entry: 10 km/h
